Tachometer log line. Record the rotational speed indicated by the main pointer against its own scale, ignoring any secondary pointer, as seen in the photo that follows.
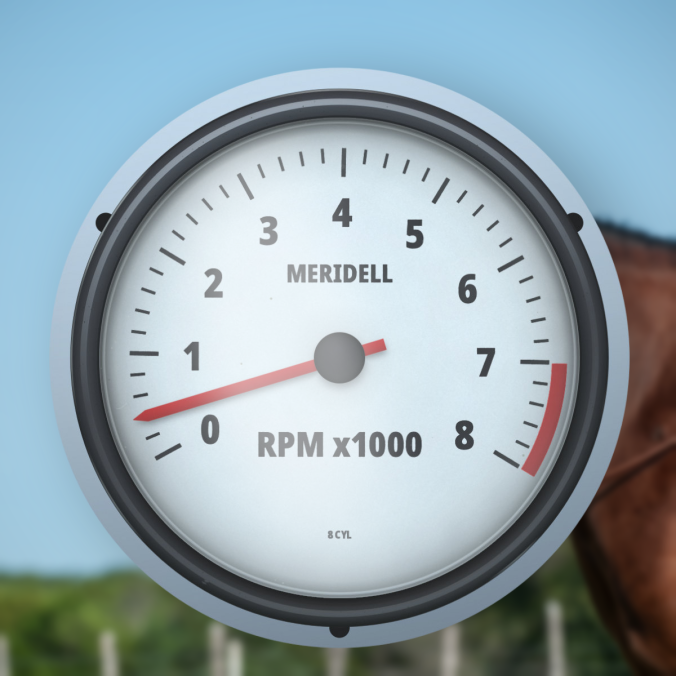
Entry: 400 rpm
